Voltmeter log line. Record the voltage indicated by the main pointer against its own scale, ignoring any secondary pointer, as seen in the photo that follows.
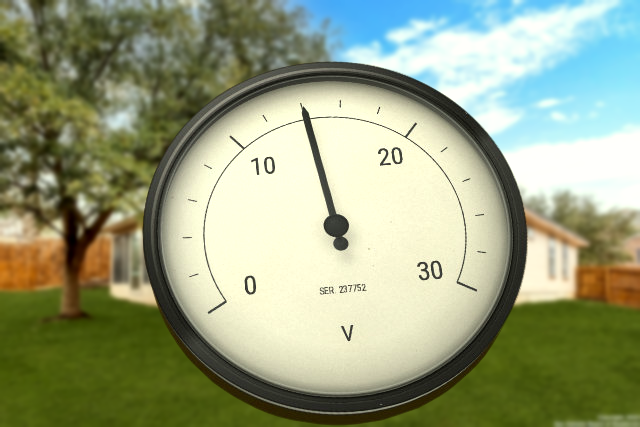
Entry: 14 V
